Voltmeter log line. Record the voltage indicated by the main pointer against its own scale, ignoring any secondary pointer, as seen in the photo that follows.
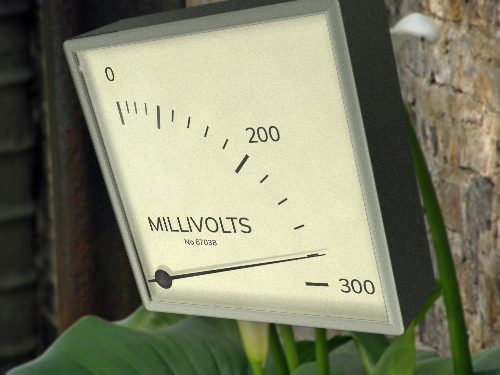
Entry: 280 mV
